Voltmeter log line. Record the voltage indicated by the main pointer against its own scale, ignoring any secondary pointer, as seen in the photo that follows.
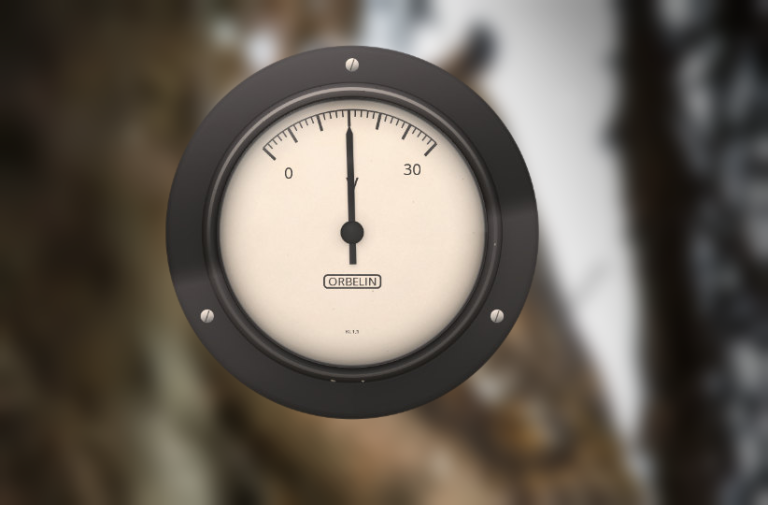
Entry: 15 V
